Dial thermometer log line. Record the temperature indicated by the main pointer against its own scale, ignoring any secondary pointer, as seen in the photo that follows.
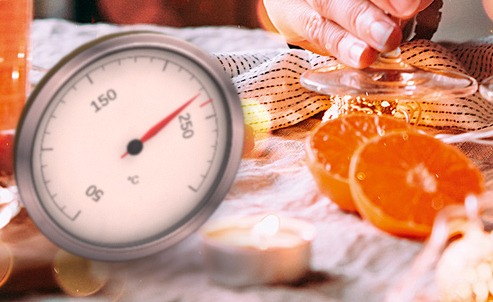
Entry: 230 °C
